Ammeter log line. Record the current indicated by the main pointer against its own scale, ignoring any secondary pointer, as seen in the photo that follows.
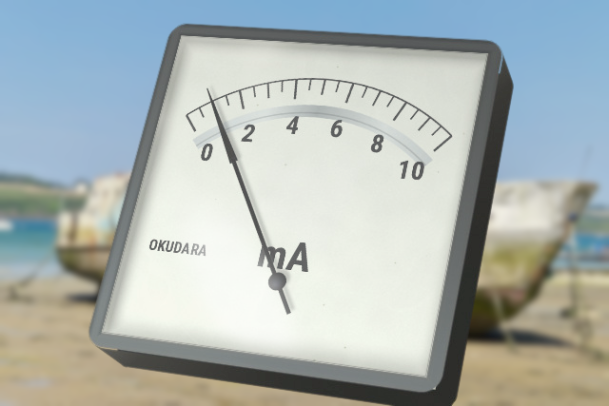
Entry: 1 mA
